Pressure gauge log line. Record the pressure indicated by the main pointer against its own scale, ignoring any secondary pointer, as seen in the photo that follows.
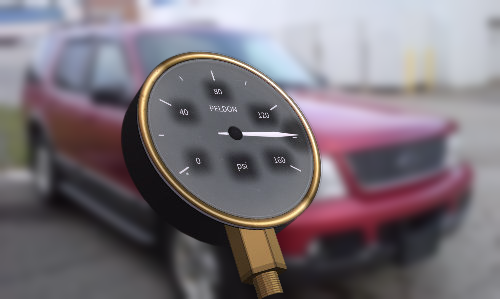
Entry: 140 psi
